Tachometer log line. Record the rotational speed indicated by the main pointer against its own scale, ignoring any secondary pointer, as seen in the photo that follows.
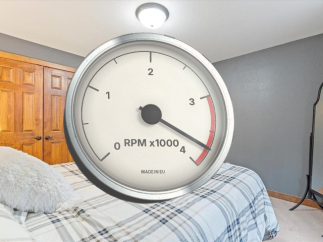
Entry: 3750 rpm
